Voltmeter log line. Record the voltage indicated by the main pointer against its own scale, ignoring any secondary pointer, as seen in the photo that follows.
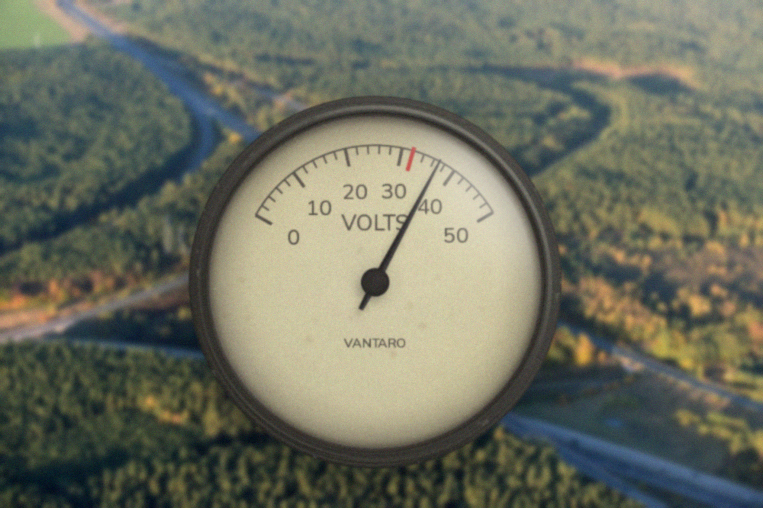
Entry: 37 V
